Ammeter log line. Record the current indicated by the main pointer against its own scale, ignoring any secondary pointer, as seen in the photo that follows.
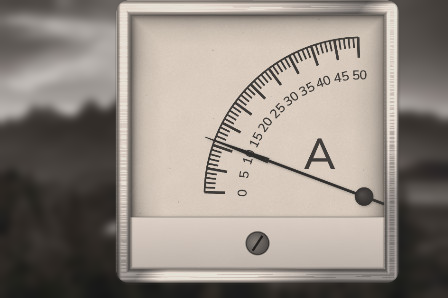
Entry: 11 A
